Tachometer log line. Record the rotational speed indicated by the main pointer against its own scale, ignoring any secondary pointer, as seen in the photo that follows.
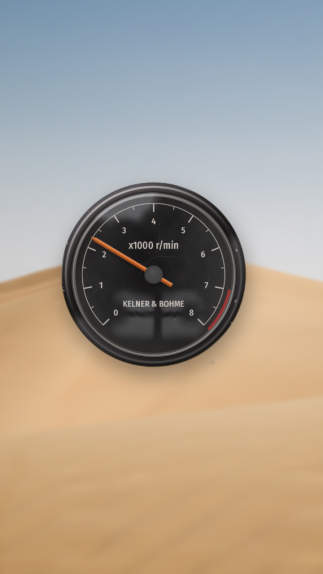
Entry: 2250 rpm
